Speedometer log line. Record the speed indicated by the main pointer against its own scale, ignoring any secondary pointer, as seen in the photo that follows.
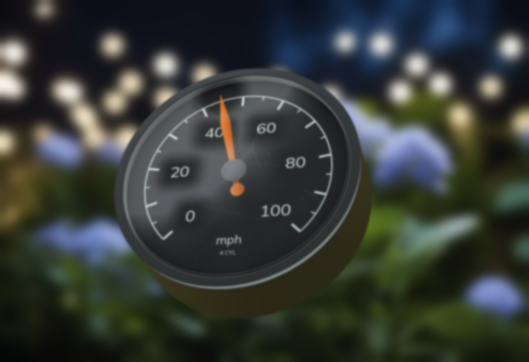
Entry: 45 mph
